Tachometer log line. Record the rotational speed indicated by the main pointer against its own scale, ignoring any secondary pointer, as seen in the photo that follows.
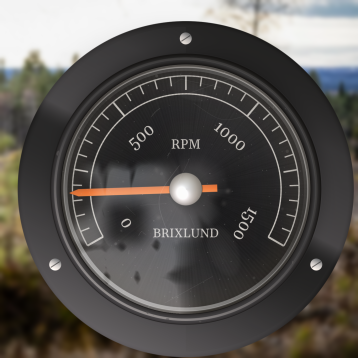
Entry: 175 rpm
